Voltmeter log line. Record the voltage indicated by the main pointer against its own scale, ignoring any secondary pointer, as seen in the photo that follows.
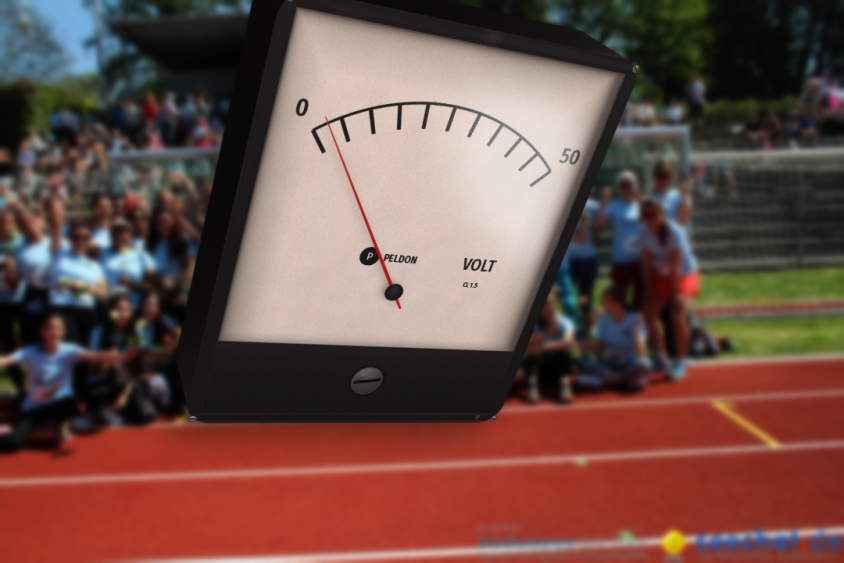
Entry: 2.5 V
